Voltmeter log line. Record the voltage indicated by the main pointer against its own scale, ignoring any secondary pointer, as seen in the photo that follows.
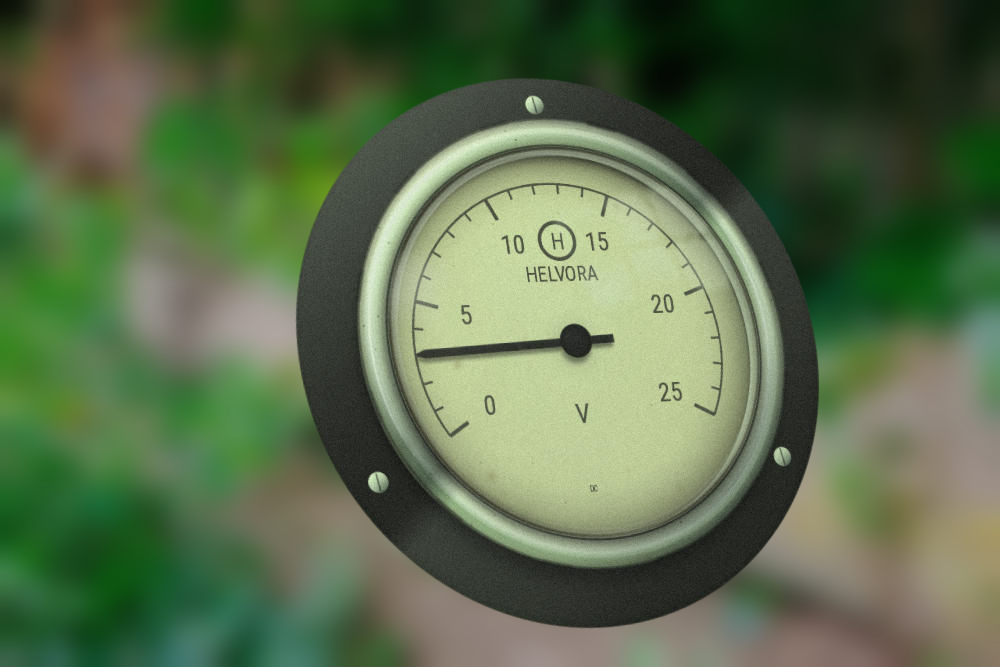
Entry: 3 V
